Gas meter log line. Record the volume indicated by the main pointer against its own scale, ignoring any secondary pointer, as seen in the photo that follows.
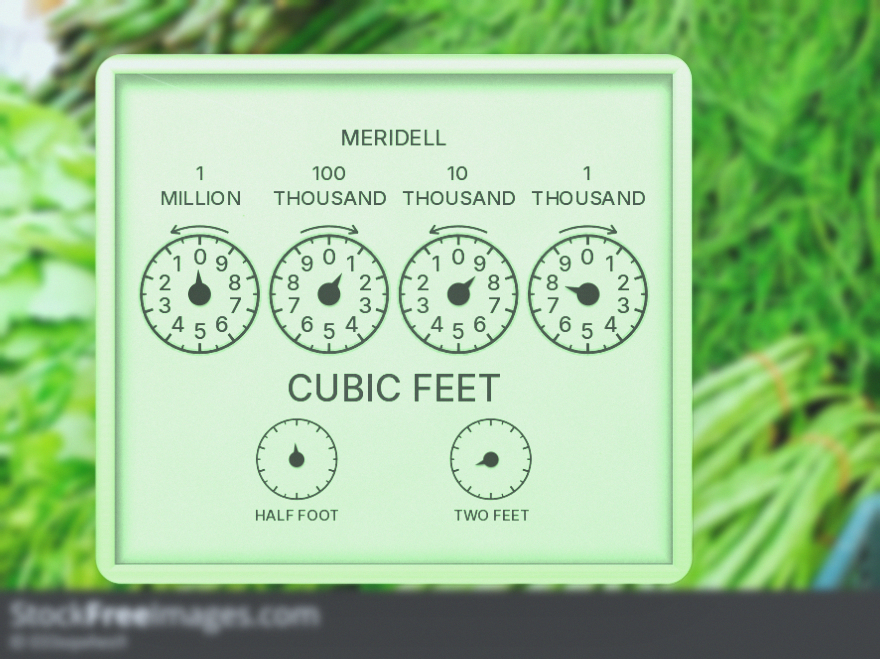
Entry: 8800 ft³
